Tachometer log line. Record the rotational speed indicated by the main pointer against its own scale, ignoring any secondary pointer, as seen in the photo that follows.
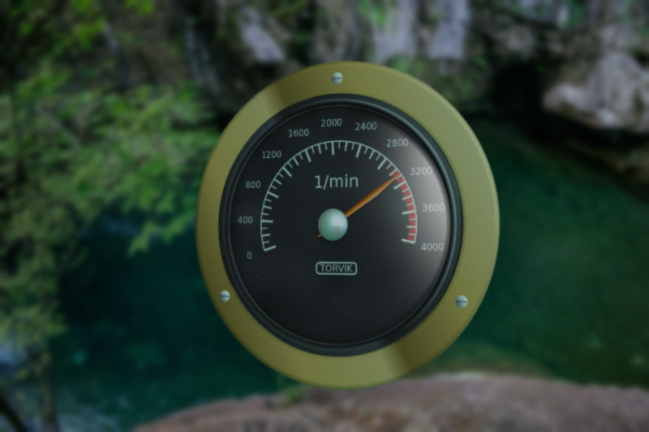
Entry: 3100 rpm
